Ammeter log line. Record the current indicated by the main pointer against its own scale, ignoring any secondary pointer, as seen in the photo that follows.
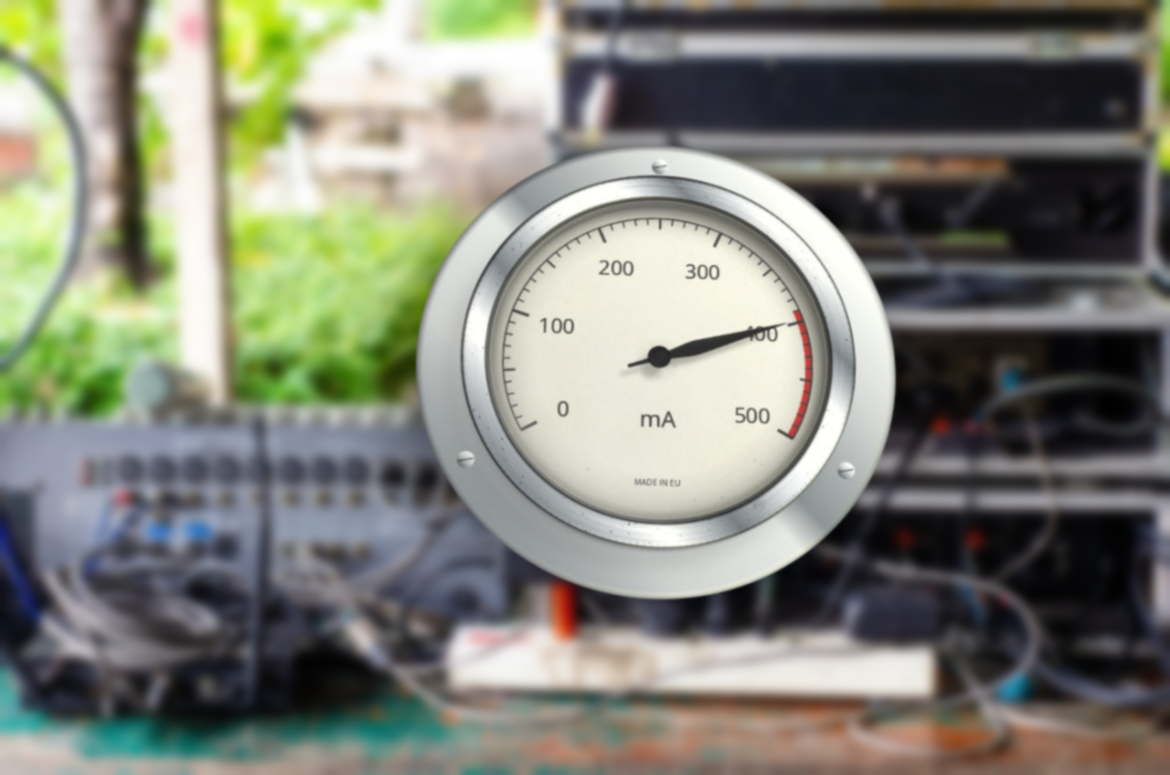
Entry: 400 mA
